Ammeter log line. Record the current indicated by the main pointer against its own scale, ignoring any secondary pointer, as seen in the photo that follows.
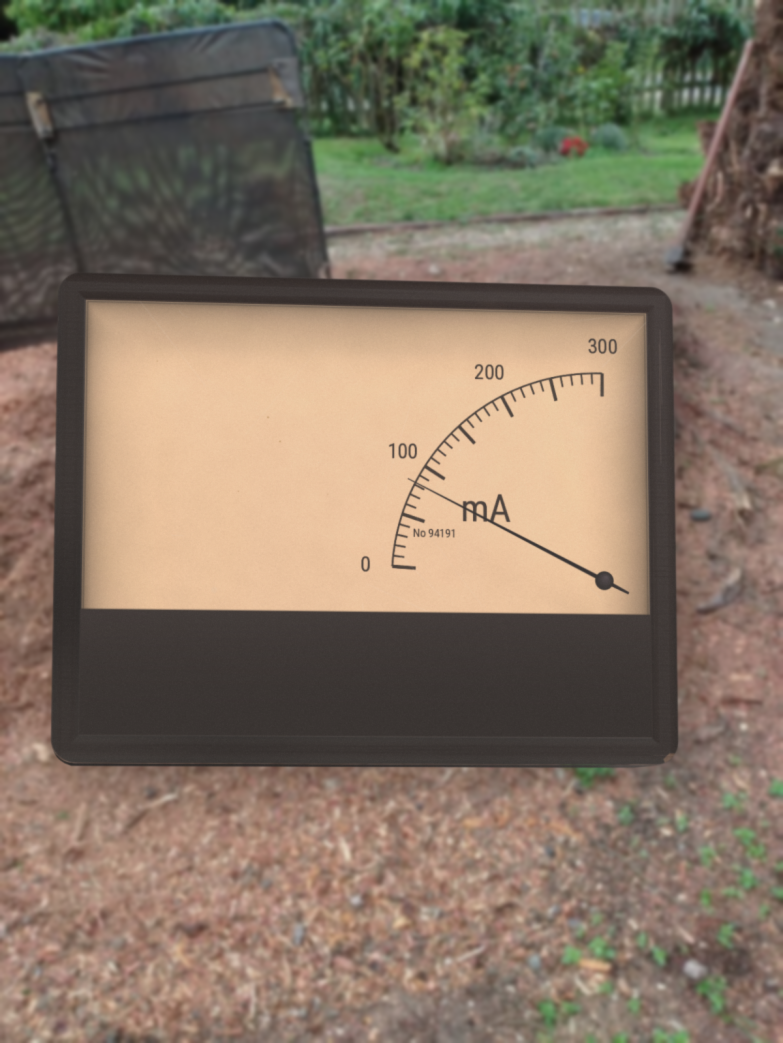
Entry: 80 mA
